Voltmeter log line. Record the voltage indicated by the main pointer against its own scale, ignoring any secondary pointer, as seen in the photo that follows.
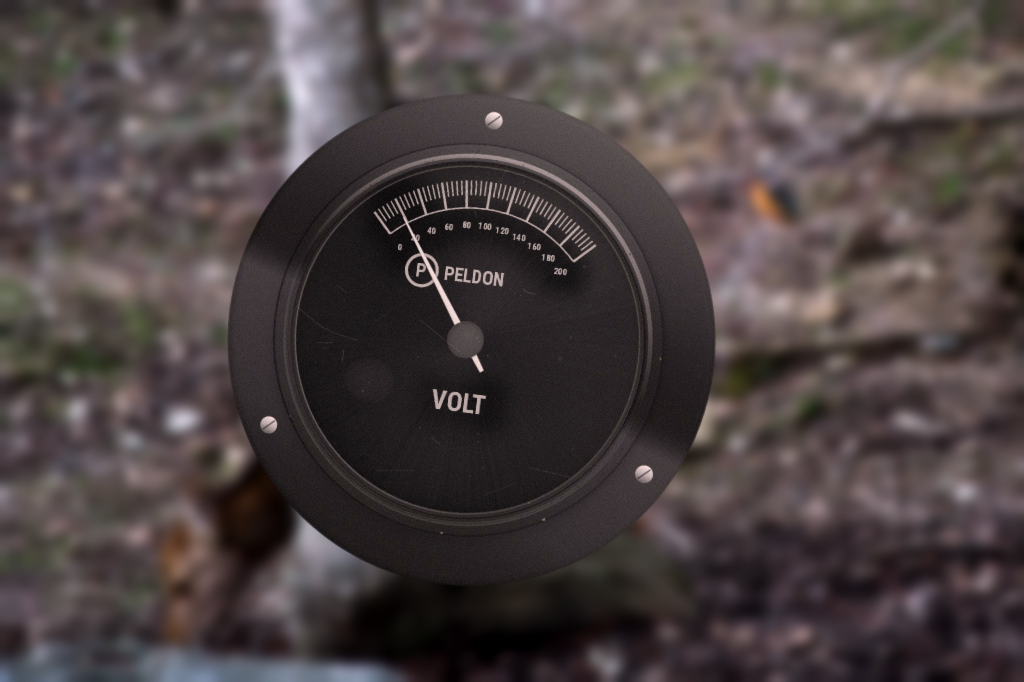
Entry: 20 V
